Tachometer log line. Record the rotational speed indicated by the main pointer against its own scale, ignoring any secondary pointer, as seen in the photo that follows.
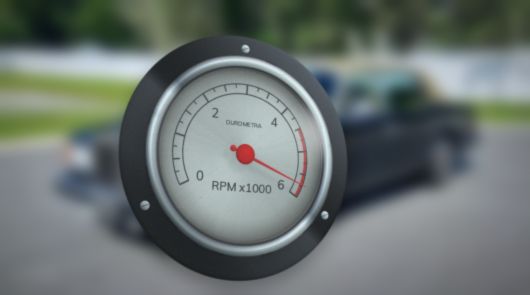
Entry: 5750 rpm
